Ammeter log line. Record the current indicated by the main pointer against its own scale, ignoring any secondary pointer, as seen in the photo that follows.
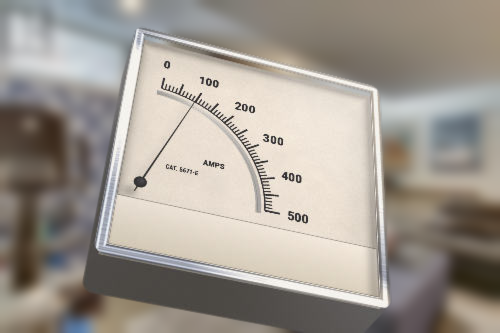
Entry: 100 A
